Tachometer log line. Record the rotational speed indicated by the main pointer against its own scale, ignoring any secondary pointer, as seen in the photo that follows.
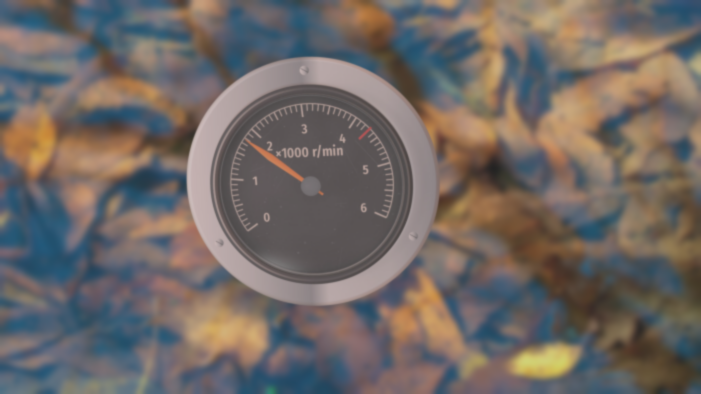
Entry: 1800 rpm
